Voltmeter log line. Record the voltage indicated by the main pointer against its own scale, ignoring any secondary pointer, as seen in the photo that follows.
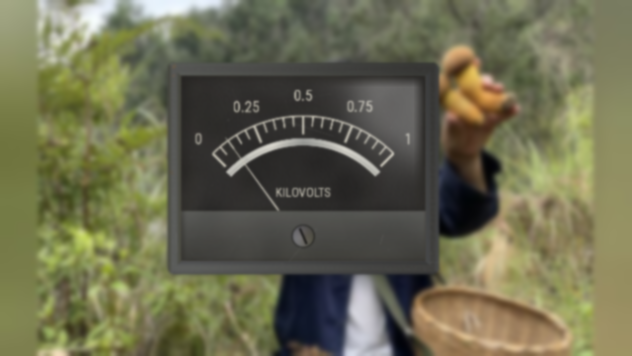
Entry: 0.1 kV
